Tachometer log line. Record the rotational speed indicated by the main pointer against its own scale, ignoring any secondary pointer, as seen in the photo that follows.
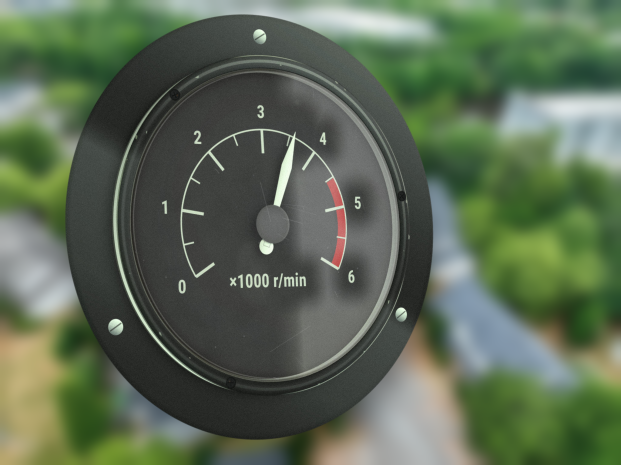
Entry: 3500 rpm
